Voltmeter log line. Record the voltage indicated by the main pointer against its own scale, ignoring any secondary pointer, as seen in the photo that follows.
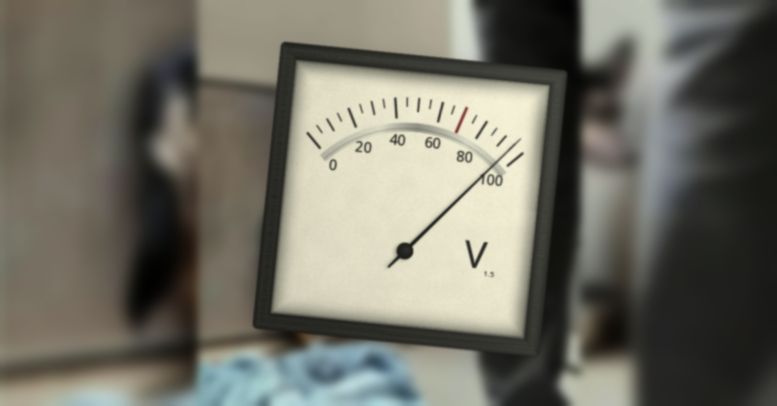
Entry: 95 V
